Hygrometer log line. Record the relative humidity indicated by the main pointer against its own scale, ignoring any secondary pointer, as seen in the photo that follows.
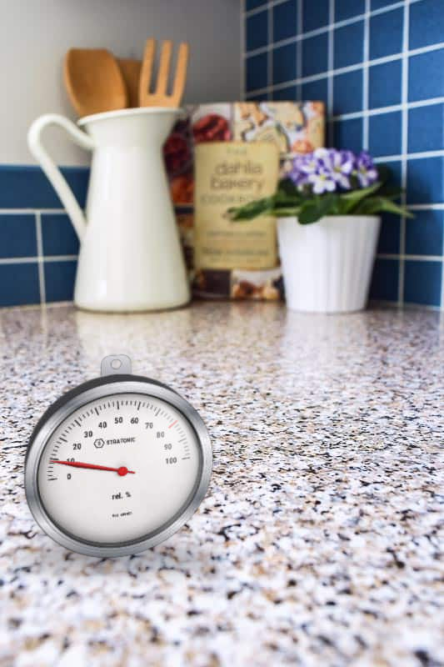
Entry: 10 %
